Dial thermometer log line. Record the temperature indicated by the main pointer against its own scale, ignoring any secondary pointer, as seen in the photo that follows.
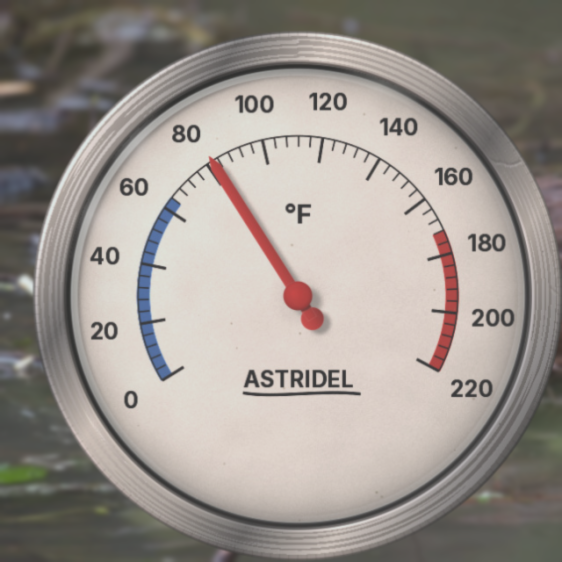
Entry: 82 °F
